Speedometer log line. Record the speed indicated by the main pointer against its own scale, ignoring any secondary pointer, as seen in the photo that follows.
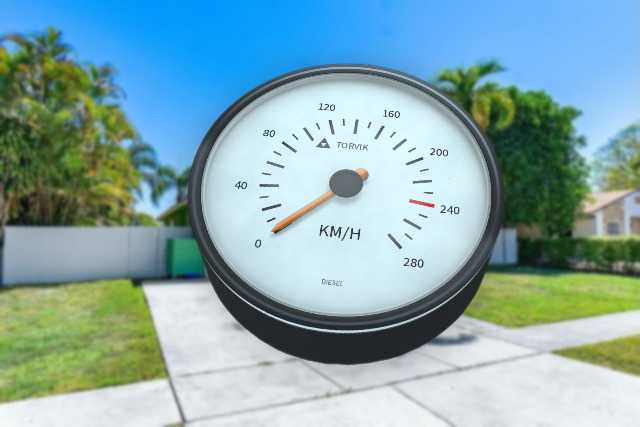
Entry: 0 km/h
